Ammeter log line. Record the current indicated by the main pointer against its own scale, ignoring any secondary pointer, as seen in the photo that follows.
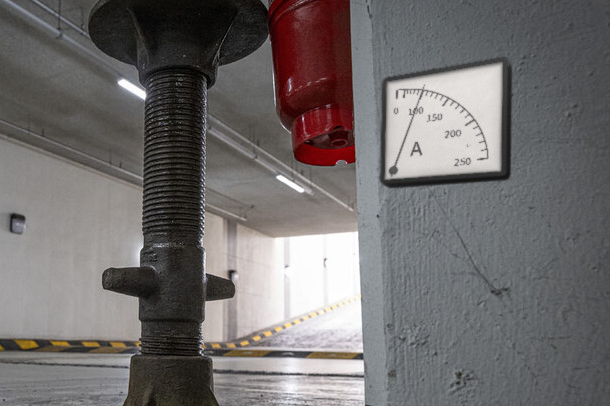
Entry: 100 A
